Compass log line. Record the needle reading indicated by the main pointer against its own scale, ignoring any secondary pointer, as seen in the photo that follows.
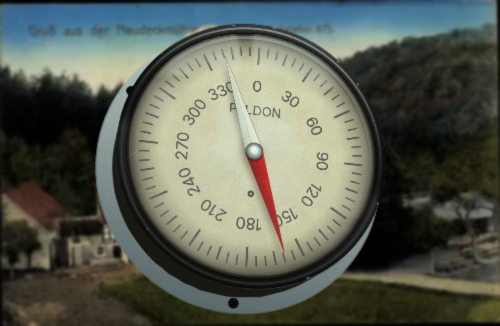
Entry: 160 °
